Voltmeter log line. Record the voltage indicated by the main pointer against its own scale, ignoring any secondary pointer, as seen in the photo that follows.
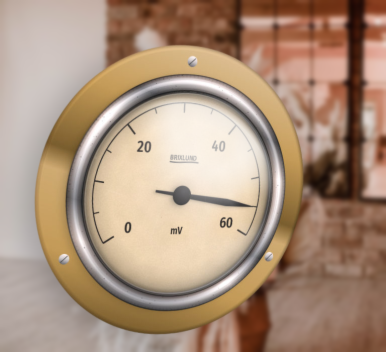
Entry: 55 mV
